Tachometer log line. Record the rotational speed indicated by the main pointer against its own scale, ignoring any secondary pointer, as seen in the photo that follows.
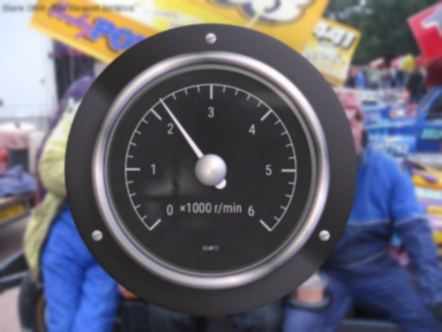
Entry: 2200 rpm
